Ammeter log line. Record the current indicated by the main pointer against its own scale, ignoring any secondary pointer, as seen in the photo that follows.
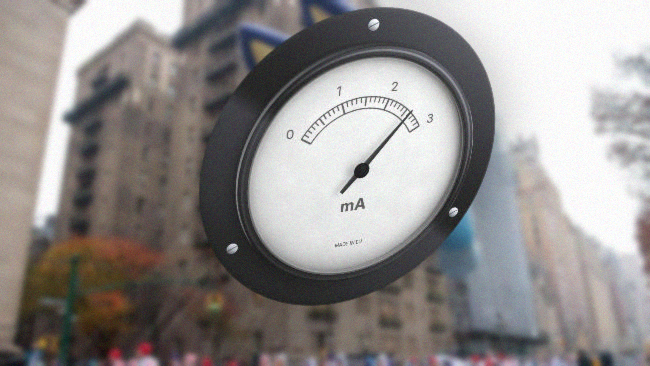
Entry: 2.5 mA
